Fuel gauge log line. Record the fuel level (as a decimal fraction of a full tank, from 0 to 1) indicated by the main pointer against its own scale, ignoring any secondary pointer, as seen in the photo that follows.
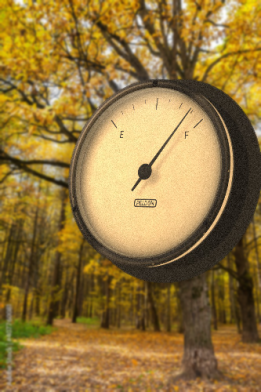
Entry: 0.875
